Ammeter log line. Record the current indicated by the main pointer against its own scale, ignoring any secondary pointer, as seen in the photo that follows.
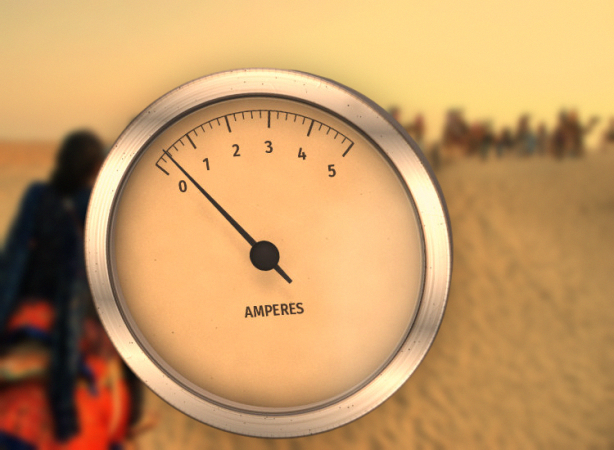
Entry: 0.4 A
